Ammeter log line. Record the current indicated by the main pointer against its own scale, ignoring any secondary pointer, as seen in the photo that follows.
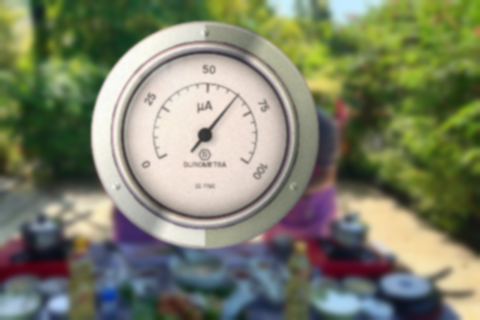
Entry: 65 µA
